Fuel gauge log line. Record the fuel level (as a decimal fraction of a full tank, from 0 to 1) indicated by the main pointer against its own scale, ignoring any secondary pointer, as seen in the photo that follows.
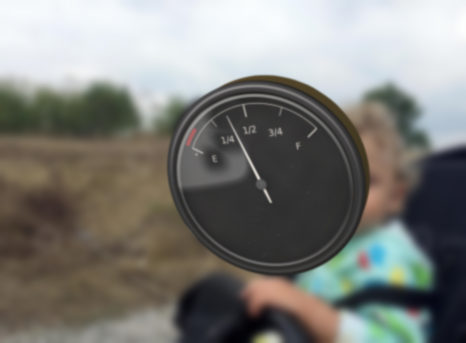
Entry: 0.375
